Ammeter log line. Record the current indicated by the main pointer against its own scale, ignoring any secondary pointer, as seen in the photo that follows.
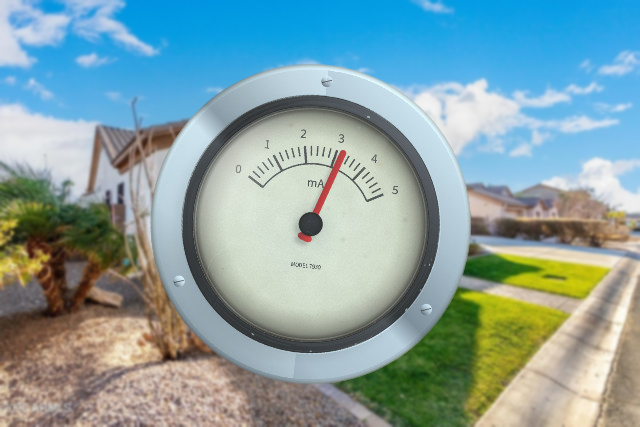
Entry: 3.2 mA
